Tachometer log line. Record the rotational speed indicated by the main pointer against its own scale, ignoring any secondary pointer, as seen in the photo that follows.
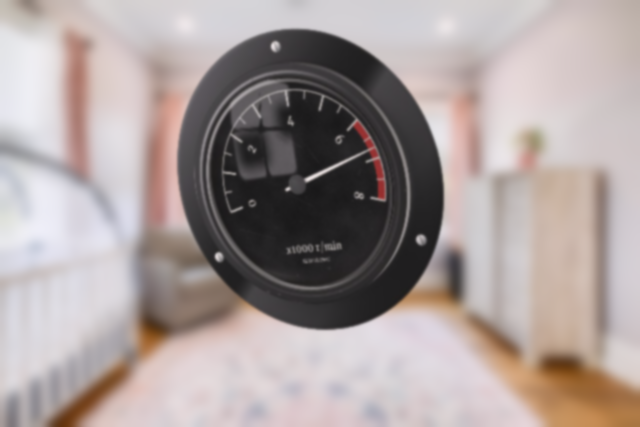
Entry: 6750 rpm
